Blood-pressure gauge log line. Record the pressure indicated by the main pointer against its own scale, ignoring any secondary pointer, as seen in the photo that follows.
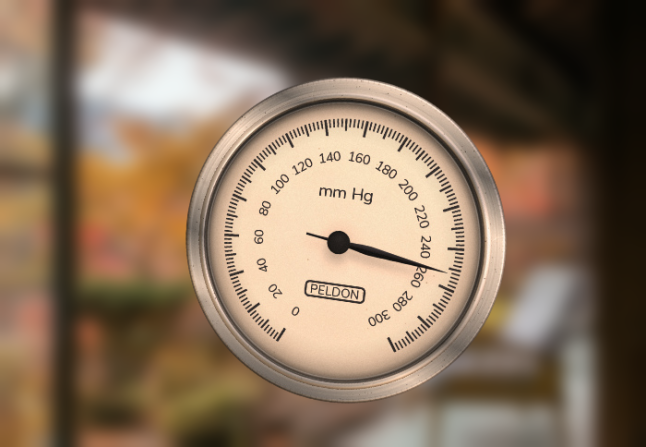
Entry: 252 mmHg
